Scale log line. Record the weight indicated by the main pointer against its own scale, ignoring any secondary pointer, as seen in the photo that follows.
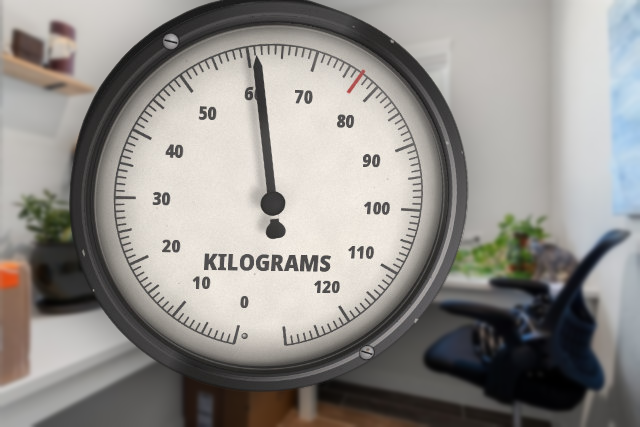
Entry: 61 kg
